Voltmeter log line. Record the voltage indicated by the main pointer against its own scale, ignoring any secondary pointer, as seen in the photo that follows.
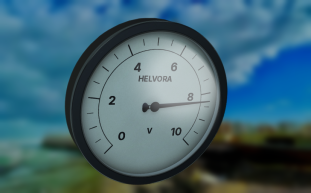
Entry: 8.25 V
